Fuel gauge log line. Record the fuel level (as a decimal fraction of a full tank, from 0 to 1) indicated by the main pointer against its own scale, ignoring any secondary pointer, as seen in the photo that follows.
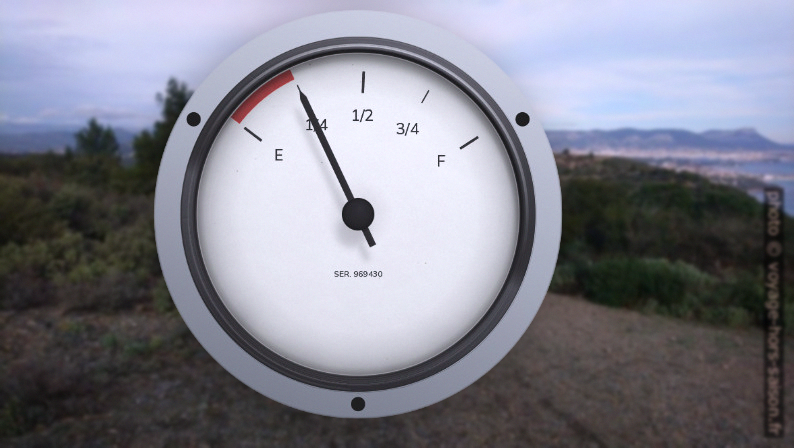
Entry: 0.25
